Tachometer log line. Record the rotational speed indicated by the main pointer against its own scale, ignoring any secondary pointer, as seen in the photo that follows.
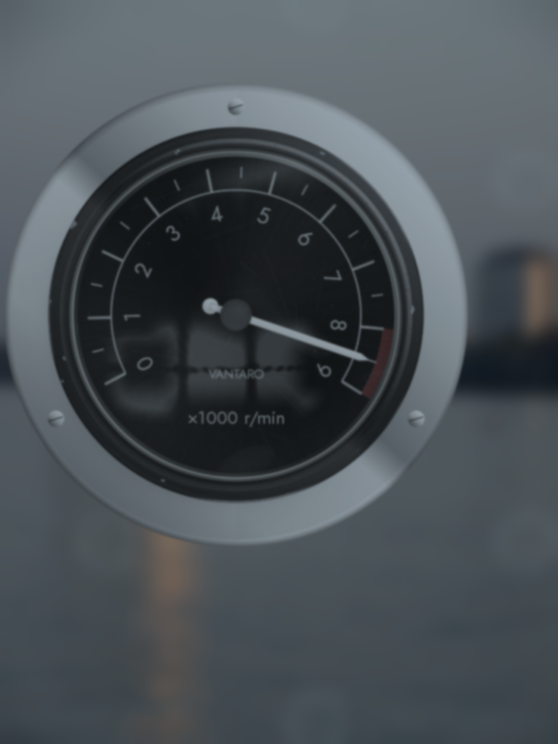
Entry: 8500 rpm
